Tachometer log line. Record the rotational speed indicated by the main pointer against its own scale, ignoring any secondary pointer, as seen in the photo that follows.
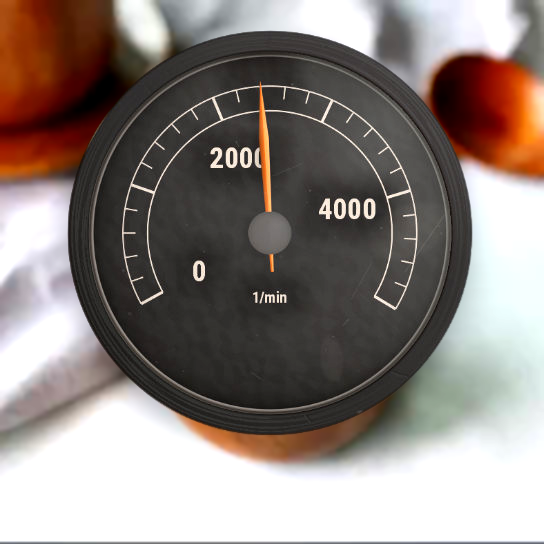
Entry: 2400 rpm
